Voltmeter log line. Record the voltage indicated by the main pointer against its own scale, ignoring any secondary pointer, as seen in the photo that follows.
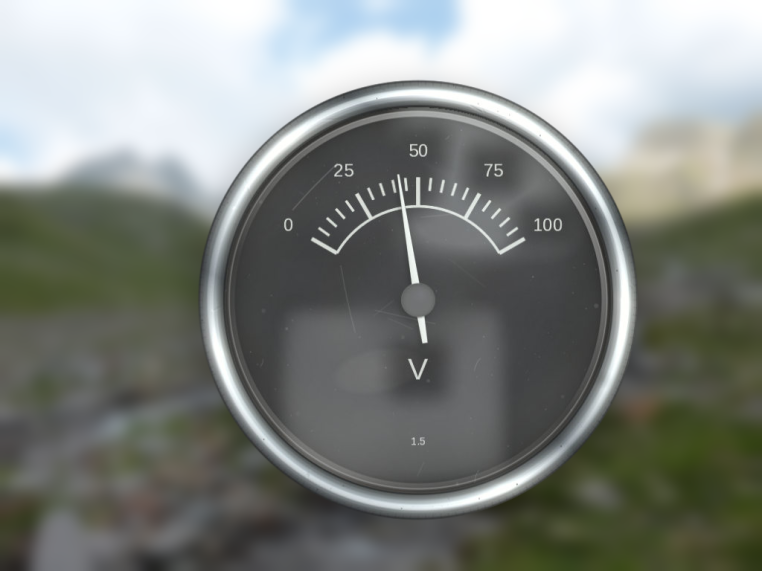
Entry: 42.5 V
